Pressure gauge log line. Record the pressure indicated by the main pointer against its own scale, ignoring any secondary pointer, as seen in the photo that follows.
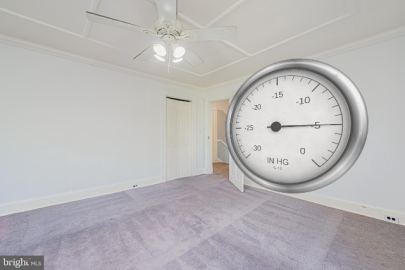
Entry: -5 inHg
